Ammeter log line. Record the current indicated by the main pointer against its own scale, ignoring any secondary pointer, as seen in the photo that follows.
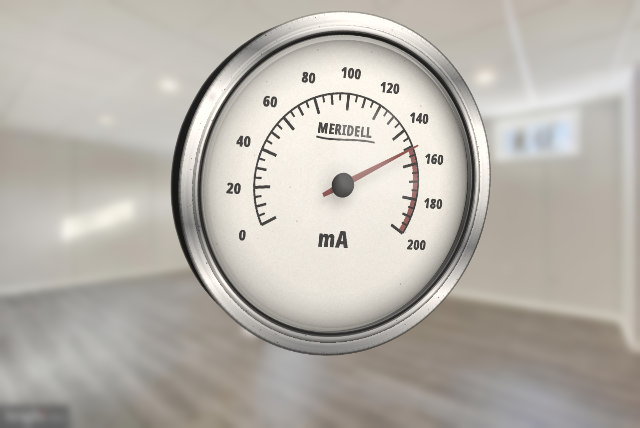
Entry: 150 mA
